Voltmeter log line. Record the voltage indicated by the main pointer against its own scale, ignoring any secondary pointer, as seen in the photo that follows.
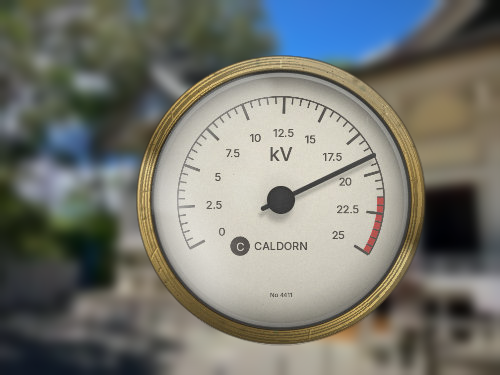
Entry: 19 kV
